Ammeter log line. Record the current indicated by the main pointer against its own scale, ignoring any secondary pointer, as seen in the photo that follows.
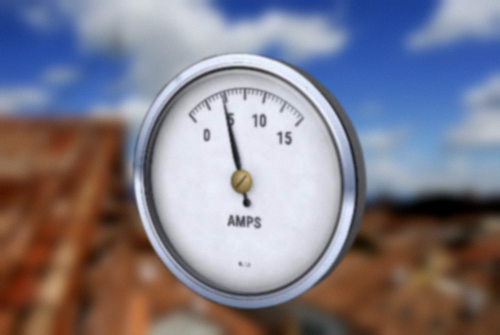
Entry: 5 A
